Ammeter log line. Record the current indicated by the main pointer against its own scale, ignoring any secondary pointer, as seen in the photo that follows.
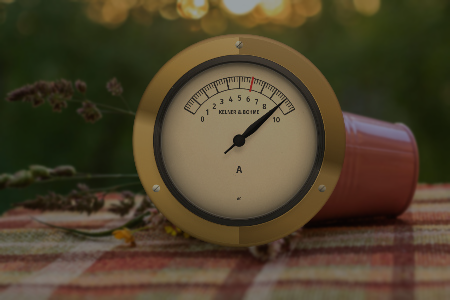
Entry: 9 A
